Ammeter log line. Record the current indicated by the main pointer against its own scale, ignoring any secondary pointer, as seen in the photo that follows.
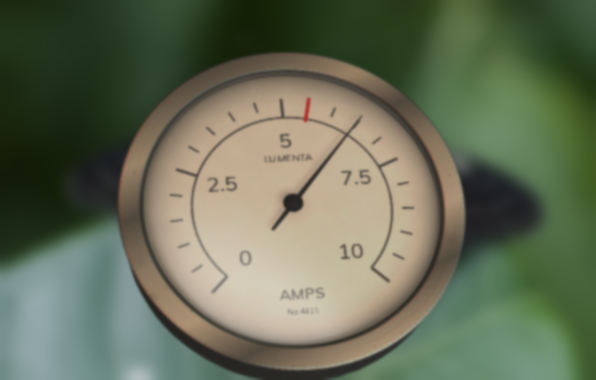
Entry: 6.5 A
